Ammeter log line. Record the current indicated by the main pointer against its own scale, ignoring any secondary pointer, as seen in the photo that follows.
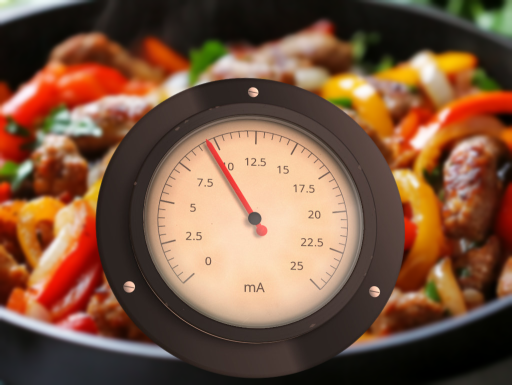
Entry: 9.5 mA
